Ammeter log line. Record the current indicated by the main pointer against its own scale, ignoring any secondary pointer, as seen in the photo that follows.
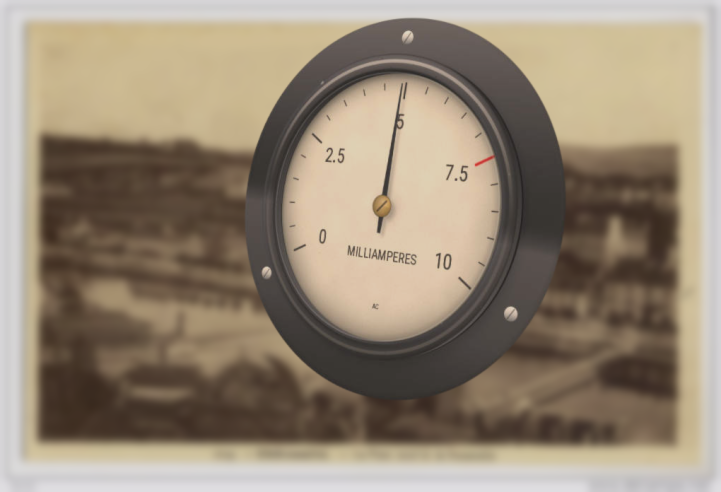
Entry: 5 mA
